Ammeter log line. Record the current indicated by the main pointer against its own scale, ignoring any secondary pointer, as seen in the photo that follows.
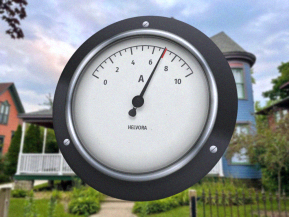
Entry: 7 A
